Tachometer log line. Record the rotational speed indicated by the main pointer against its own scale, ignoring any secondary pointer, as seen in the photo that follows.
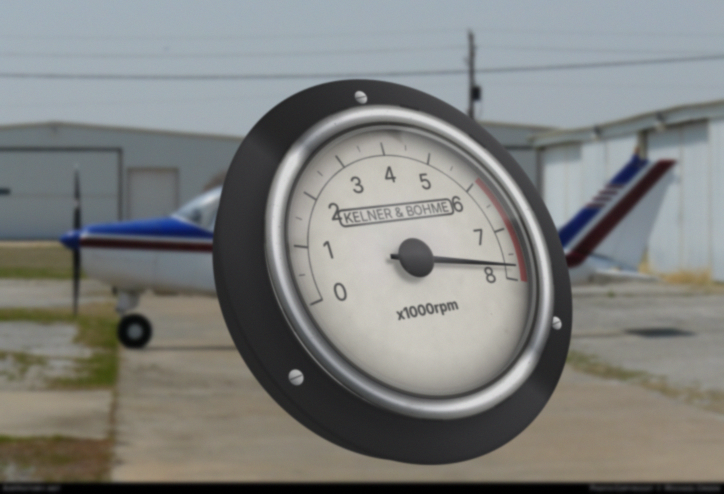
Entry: 7750 rpm
